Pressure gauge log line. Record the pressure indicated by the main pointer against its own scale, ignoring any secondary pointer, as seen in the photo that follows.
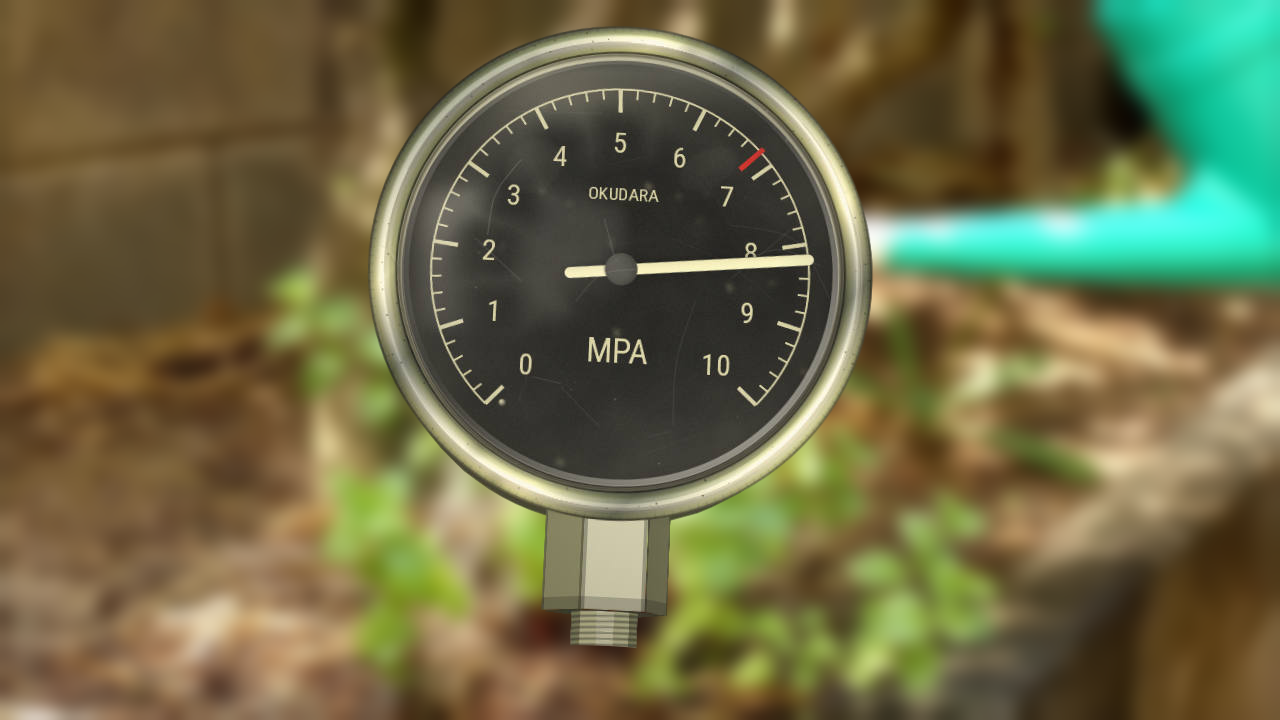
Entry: 8.2 MPa
